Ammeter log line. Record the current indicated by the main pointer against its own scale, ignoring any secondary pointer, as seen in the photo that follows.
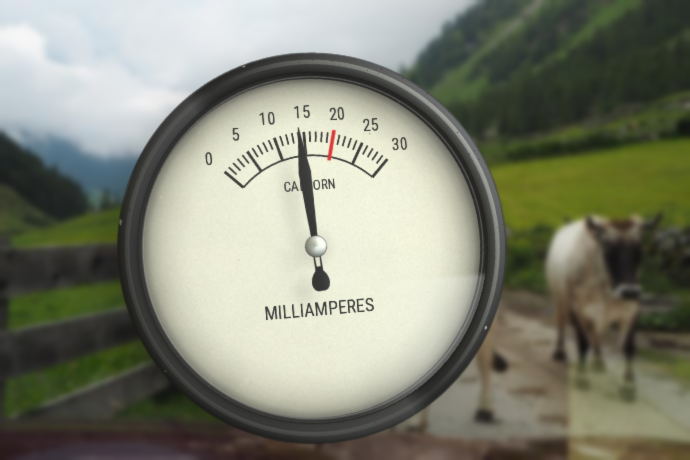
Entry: 14 mA
